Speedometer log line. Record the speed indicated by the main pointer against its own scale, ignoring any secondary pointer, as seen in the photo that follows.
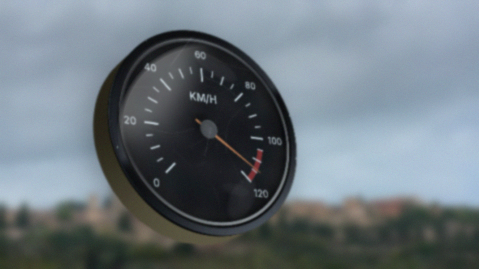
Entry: 115 km/h
